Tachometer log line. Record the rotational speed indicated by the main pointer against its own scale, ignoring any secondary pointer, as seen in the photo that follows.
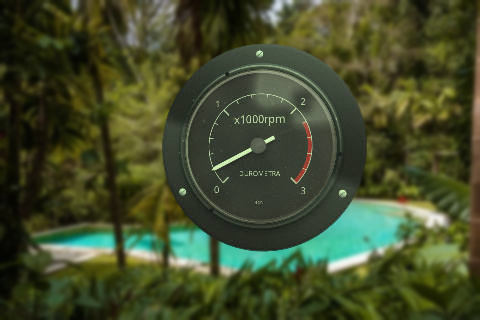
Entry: 200 rpm
